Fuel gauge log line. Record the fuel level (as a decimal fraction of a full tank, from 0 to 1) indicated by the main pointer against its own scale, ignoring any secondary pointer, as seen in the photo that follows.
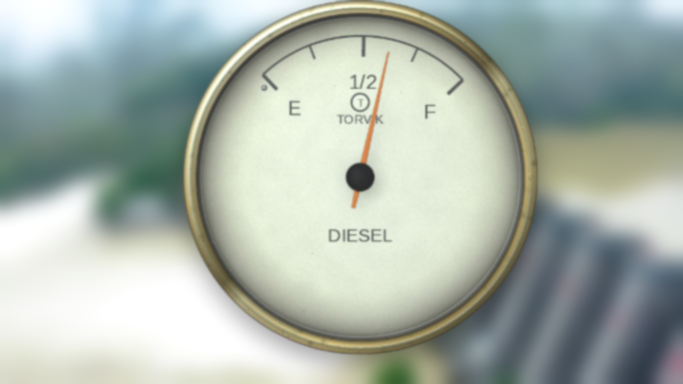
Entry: 0.625
